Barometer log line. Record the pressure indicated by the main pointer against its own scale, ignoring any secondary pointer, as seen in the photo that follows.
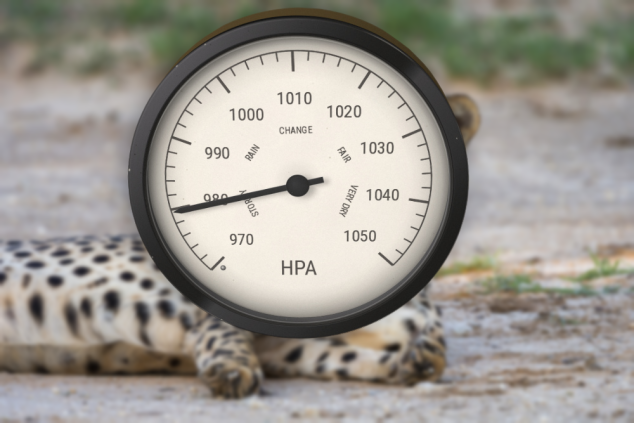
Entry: 980 hPa
